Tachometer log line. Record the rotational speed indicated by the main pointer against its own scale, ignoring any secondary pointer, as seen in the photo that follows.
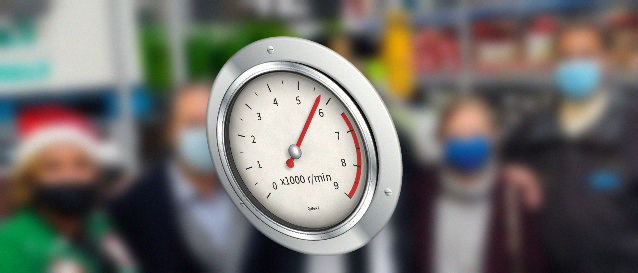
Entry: 5750 rpm
